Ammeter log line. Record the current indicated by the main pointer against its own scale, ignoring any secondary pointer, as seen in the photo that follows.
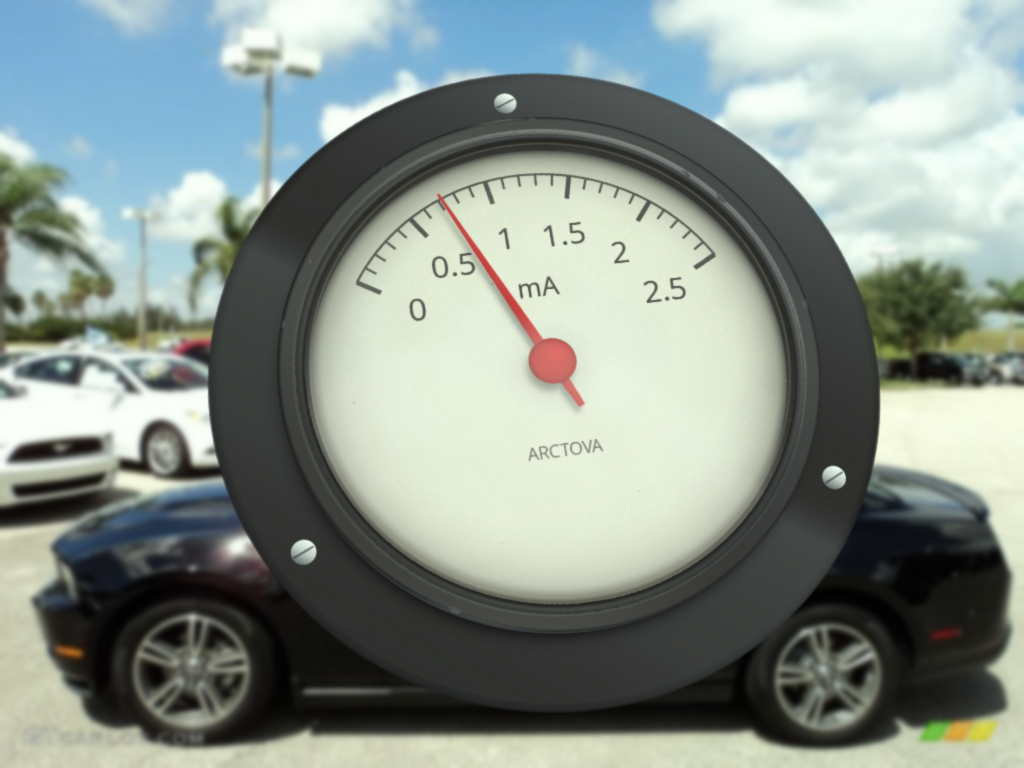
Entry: 0.7 mA
